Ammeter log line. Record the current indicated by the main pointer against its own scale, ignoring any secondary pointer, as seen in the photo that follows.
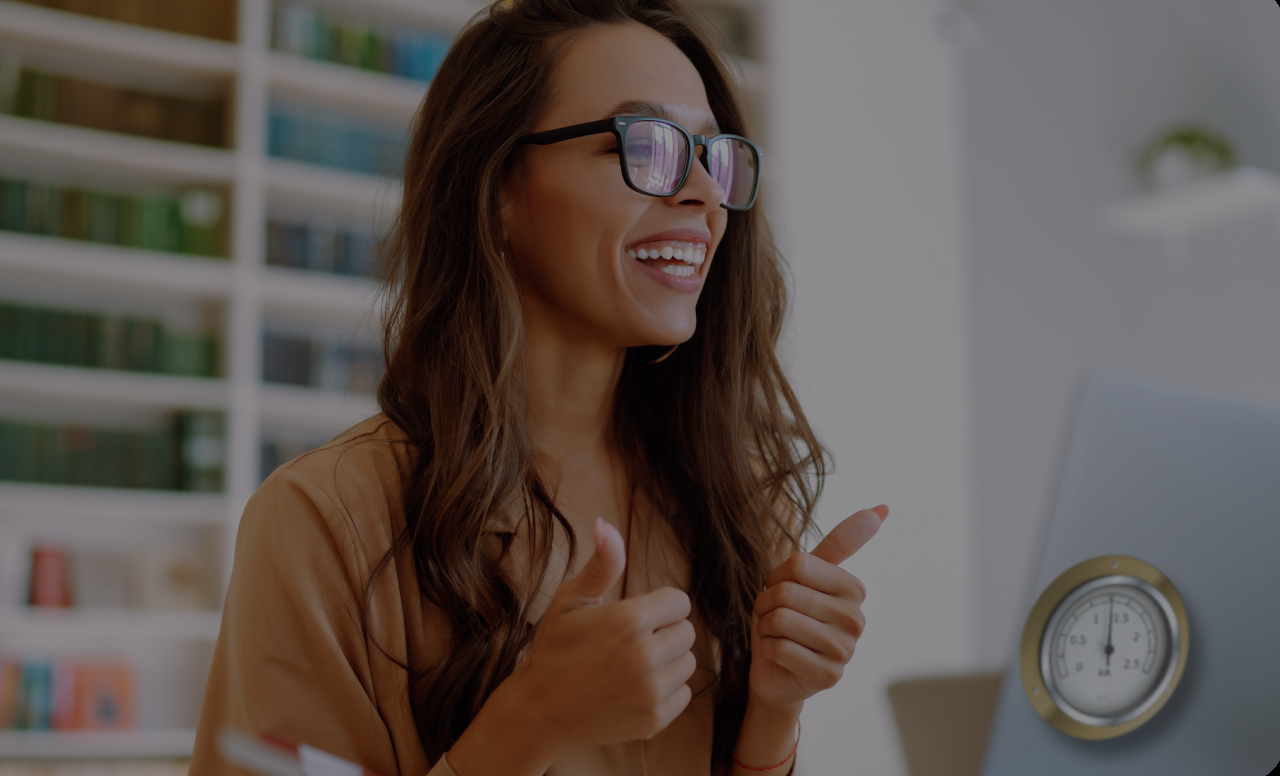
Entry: 1.25 kA
